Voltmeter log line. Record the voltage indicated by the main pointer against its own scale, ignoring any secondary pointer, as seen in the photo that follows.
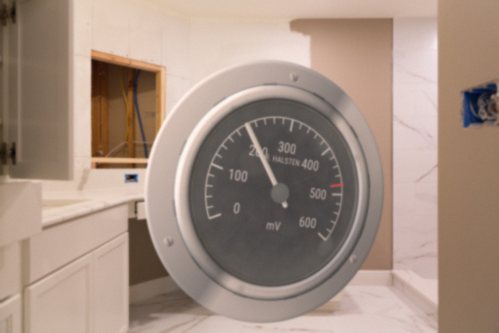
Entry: 200 mV
